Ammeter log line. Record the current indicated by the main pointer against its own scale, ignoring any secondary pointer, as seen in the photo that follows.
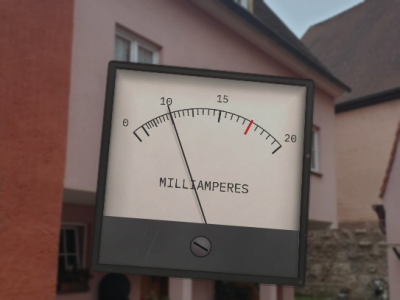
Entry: 10 mA
